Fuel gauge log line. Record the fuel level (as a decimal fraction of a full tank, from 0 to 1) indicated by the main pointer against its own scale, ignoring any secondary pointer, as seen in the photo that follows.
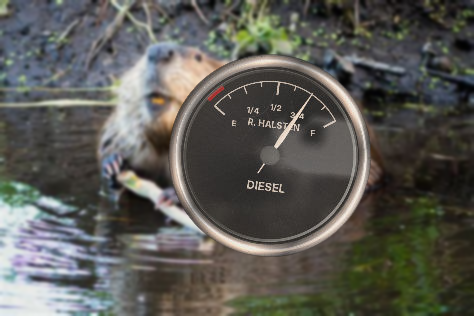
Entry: 0.75
